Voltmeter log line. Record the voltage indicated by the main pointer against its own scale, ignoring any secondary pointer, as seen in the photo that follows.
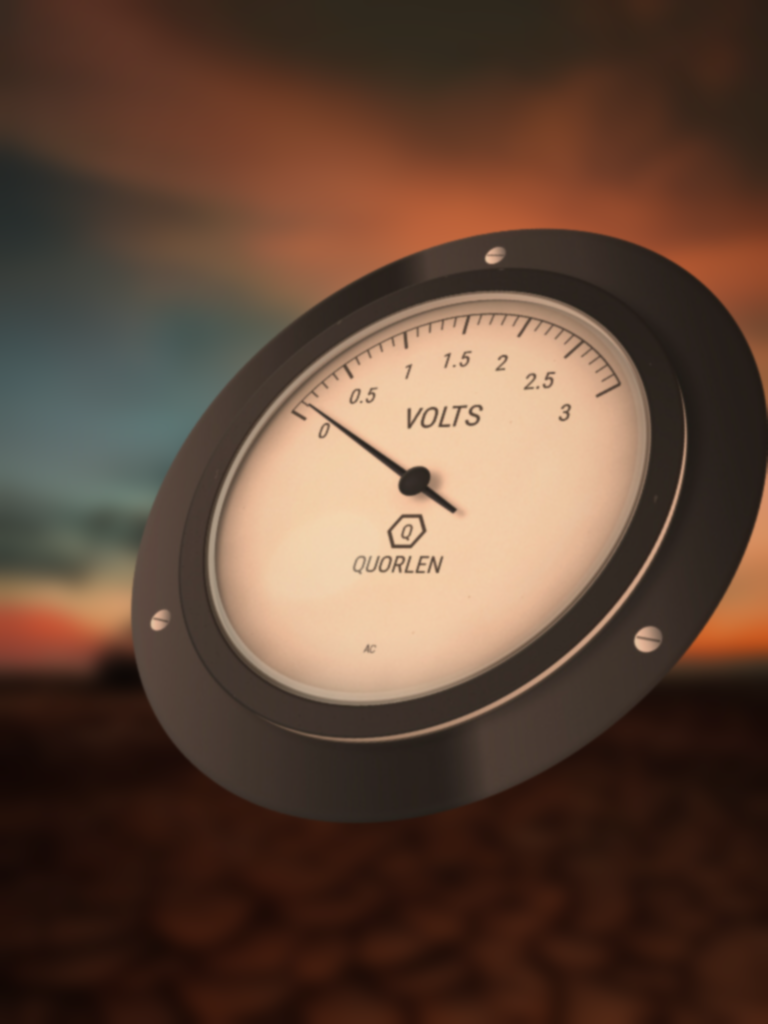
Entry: 0.1 V
